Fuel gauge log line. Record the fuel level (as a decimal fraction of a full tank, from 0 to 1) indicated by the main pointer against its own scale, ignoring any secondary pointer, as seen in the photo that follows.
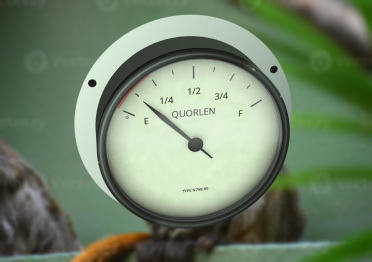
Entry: 0.125
